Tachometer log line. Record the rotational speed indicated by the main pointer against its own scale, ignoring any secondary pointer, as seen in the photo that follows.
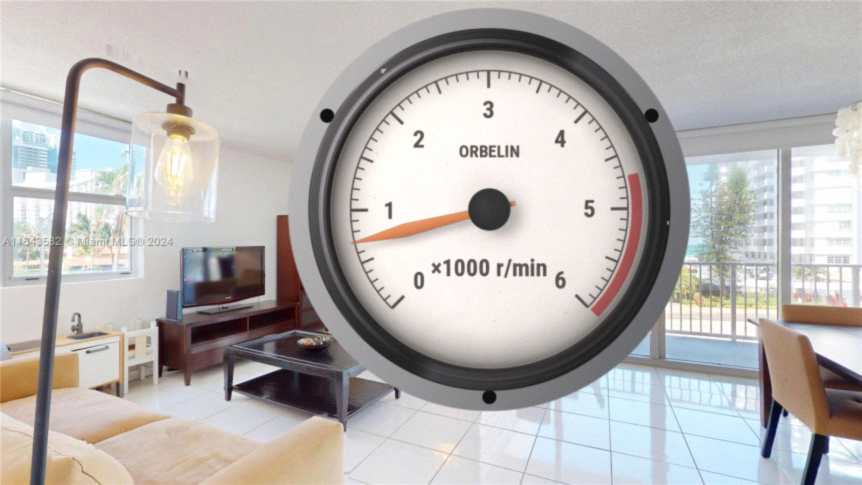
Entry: 700 rpm
